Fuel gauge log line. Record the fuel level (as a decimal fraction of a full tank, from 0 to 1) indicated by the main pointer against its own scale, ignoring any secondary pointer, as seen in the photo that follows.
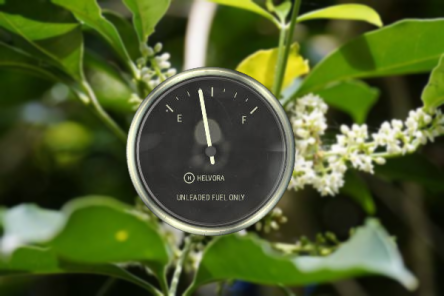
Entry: 0.375
